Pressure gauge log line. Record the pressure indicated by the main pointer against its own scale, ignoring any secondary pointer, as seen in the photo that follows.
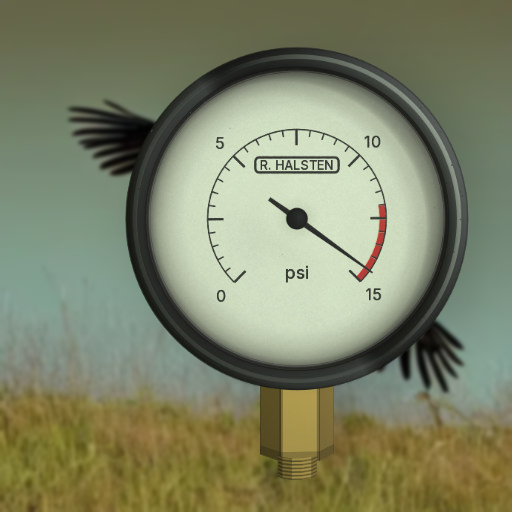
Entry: 14.5 psi
